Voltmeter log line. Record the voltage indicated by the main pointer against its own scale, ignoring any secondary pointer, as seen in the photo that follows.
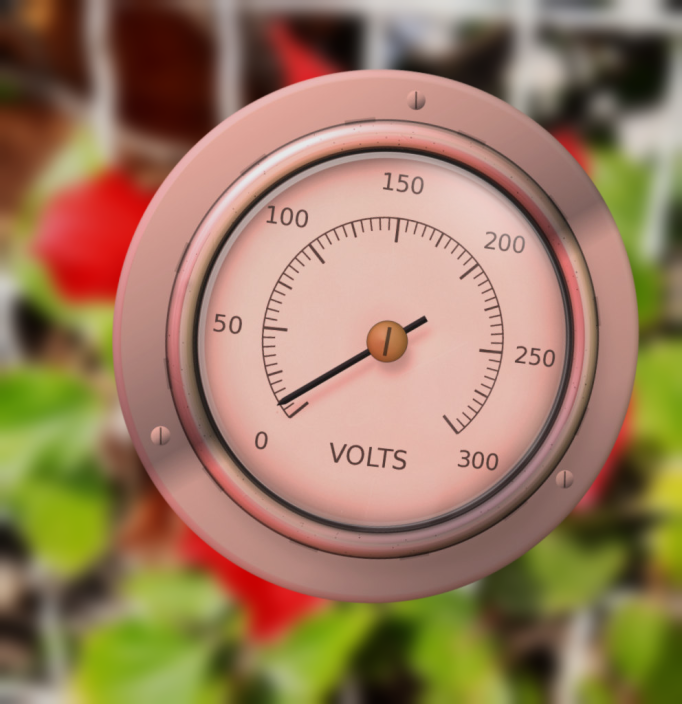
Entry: 10 V
